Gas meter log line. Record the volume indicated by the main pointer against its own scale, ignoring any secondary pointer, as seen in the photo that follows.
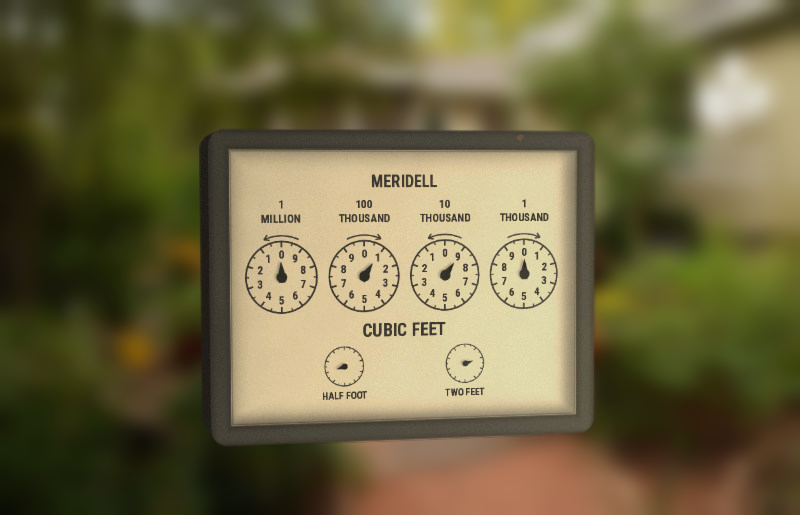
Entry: 9000 ft³
